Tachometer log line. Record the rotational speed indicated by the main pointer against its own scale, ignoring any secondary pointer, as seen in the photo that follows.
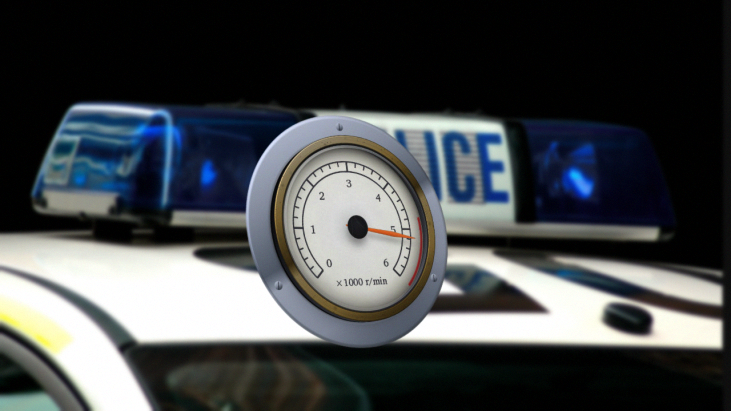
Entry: 5200 rpm
